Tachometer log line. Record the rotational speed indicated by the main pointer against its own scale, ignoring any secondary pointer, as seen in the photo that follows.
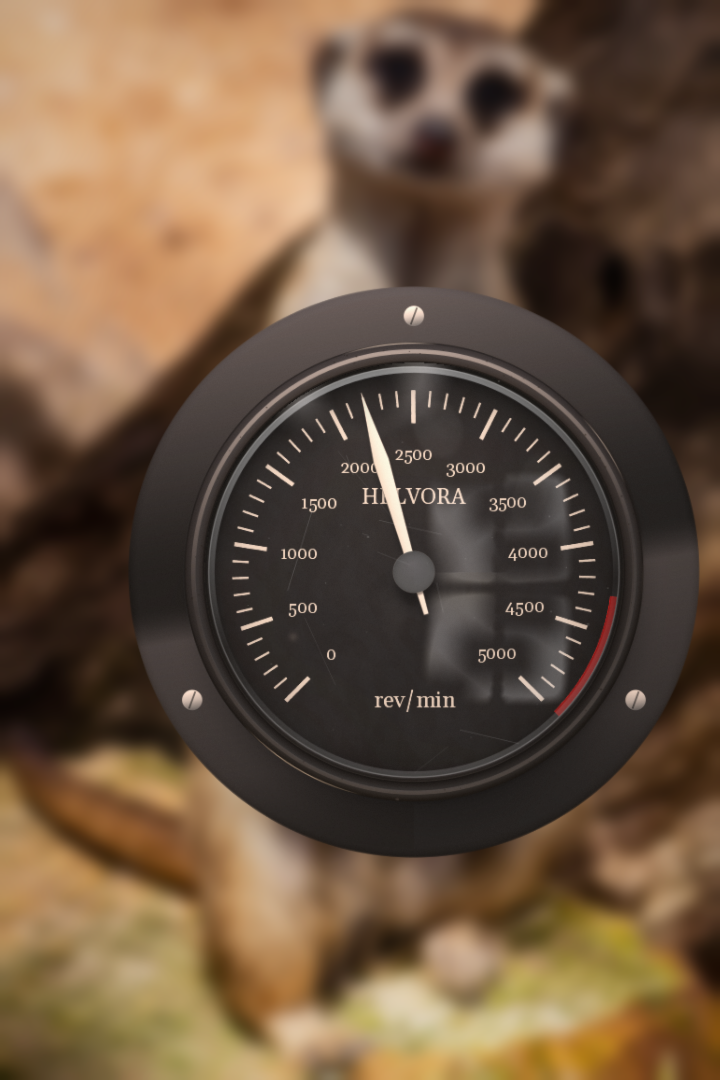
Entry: 2200 rpm
